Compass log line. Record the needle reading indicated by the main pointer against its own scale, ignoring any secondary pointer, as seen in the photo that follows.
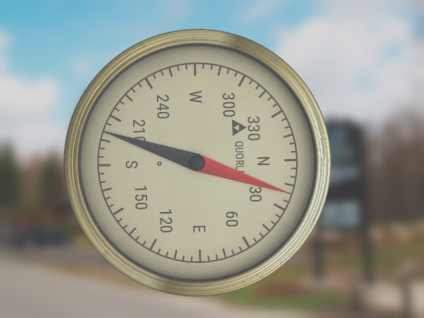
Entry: 20 °
